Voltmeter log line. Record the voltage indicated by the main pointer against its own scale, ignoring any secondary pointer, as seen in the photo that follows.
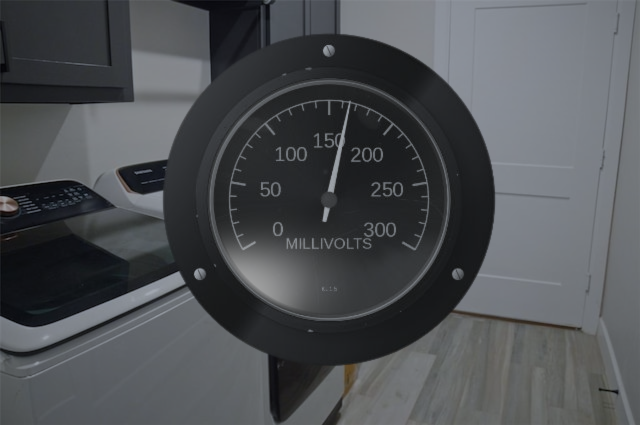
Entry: 165 mV
